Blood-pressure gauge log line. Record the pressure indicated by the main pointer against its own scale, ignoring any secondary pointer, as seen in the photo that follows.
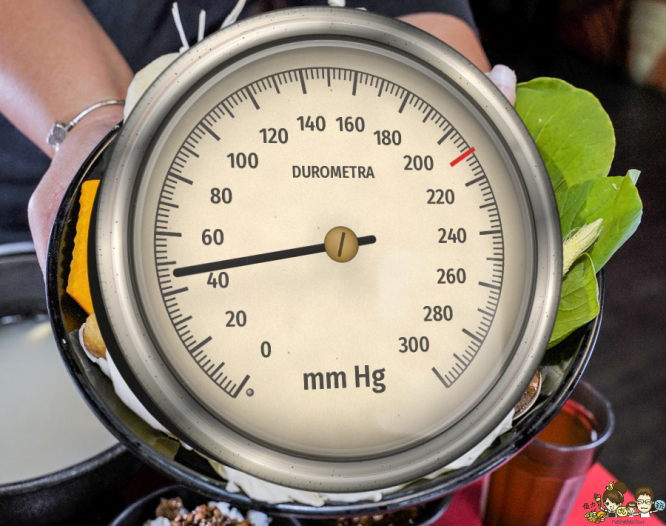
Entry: 46 mmHg
